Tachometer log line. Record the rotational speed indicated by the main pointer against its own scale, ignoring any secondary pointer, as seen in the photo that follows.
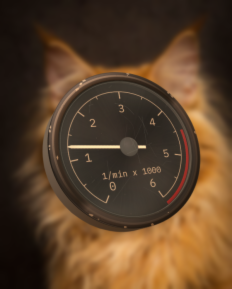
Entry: 1250 rpm
